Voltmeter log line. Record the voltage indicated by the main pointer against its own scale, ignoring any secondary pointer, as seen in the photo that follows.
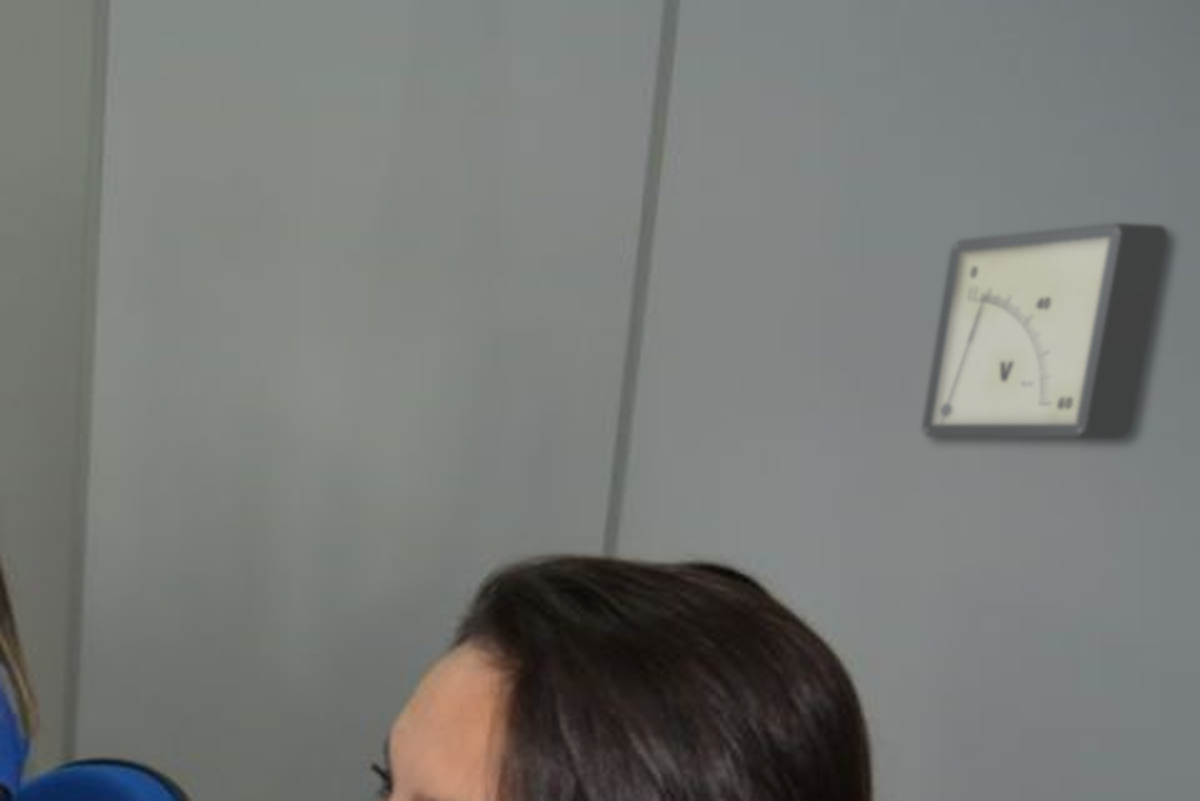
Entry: 20 V
